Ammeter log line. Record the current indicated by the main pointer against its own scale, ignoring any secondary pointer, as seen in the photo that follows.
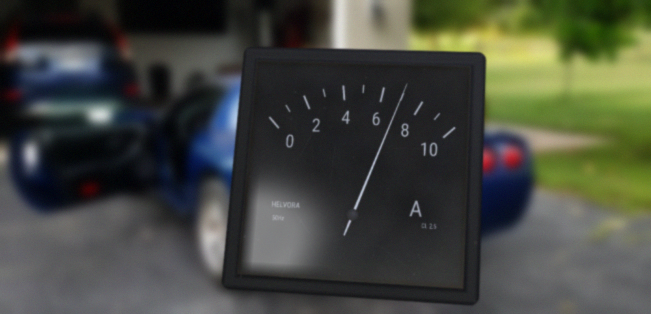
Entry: 7 A
